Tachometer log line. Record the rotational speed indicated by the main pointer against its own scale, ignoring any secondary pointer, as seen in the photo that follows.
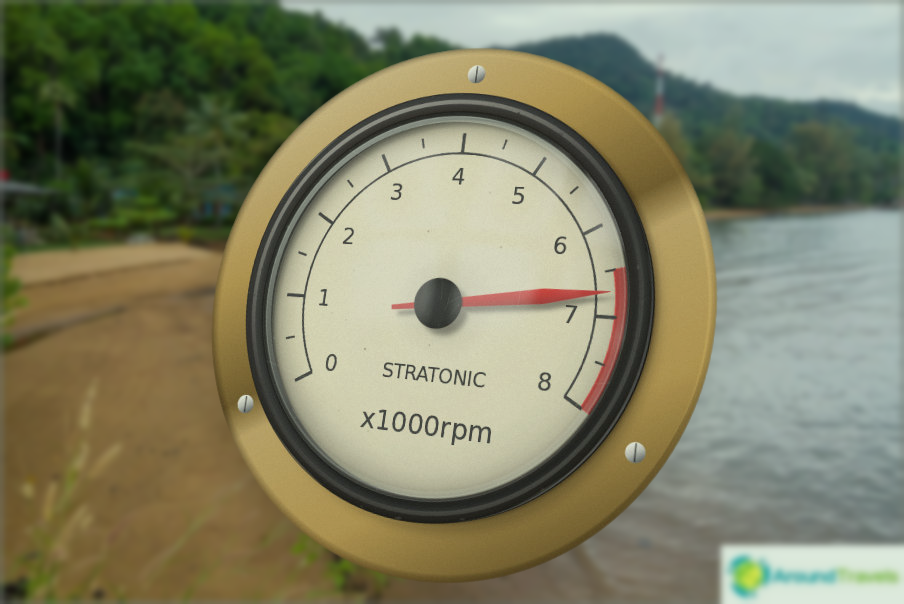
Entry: 6750 rpm
